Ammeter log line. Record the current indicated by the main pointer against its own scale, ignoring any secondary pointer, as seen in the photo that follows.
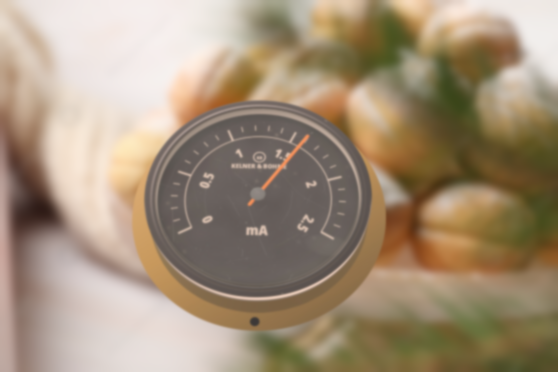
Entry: 1.6 mA
